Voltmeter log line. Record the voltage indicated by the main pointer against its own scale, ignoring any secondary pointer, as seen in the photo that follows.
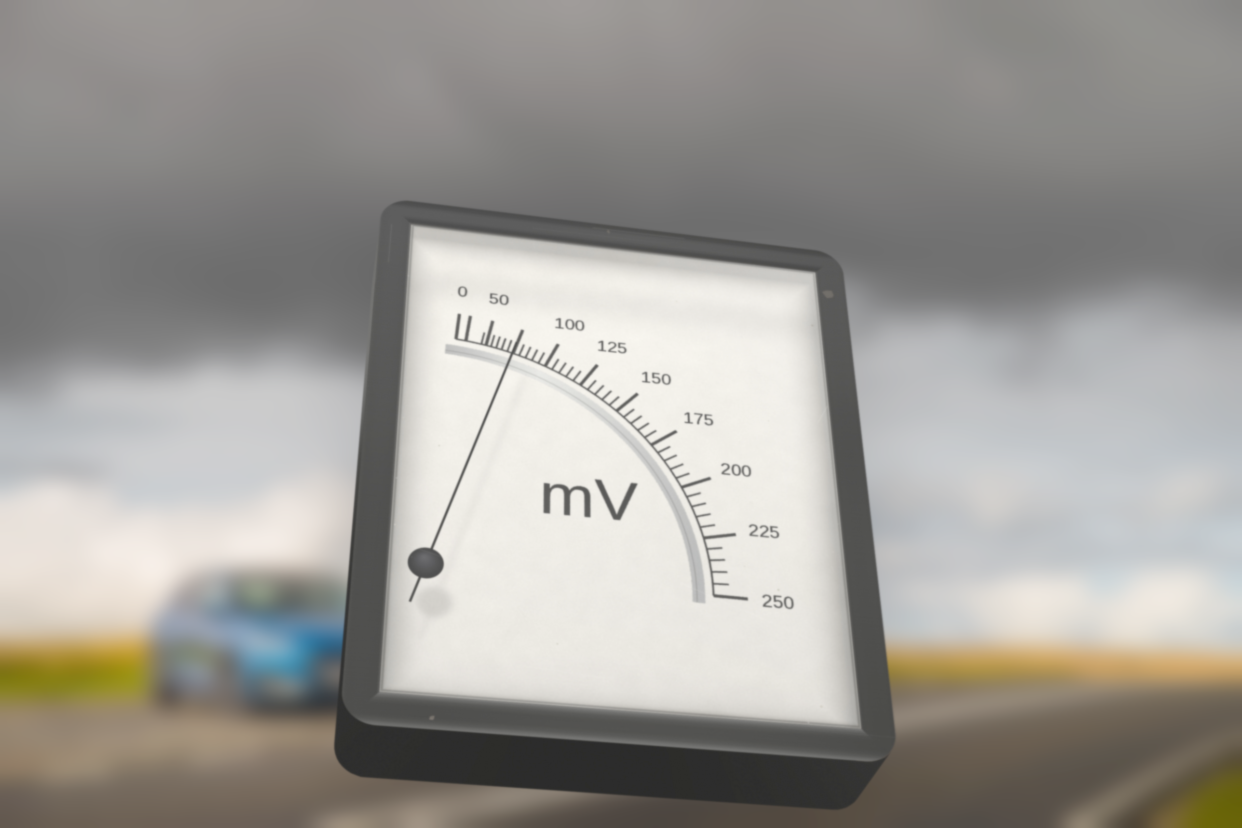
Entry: 75 mV
